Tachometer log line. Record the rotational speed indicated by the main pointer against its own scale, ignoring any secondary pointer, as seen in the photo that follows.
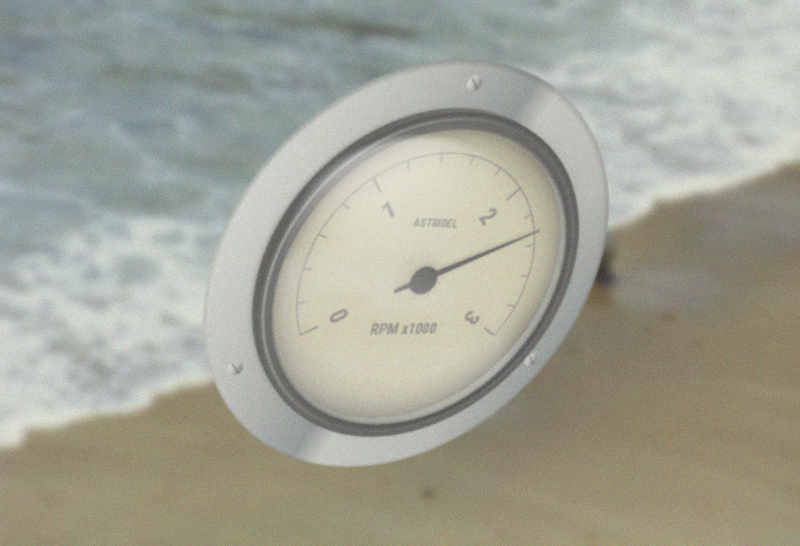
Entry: 2300 rpm
